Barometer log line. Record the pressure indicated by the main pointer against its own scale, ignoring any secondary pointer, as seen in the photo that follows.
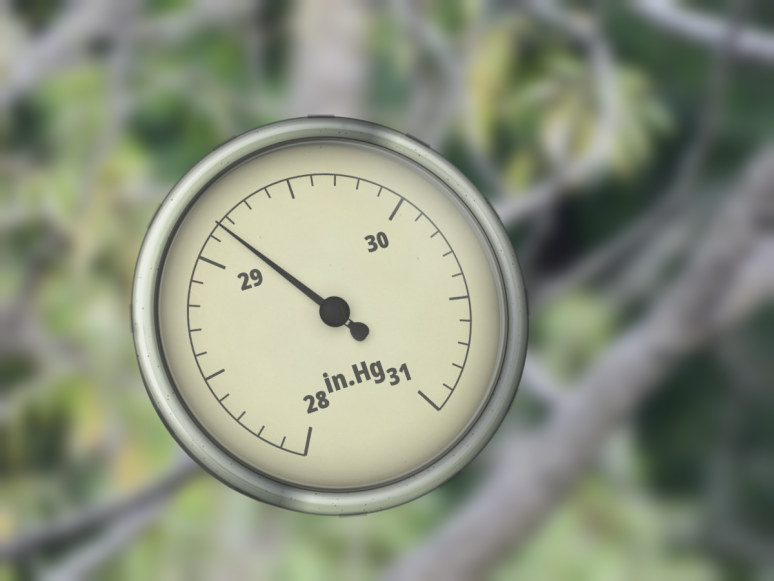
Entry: 29.15 inHg
